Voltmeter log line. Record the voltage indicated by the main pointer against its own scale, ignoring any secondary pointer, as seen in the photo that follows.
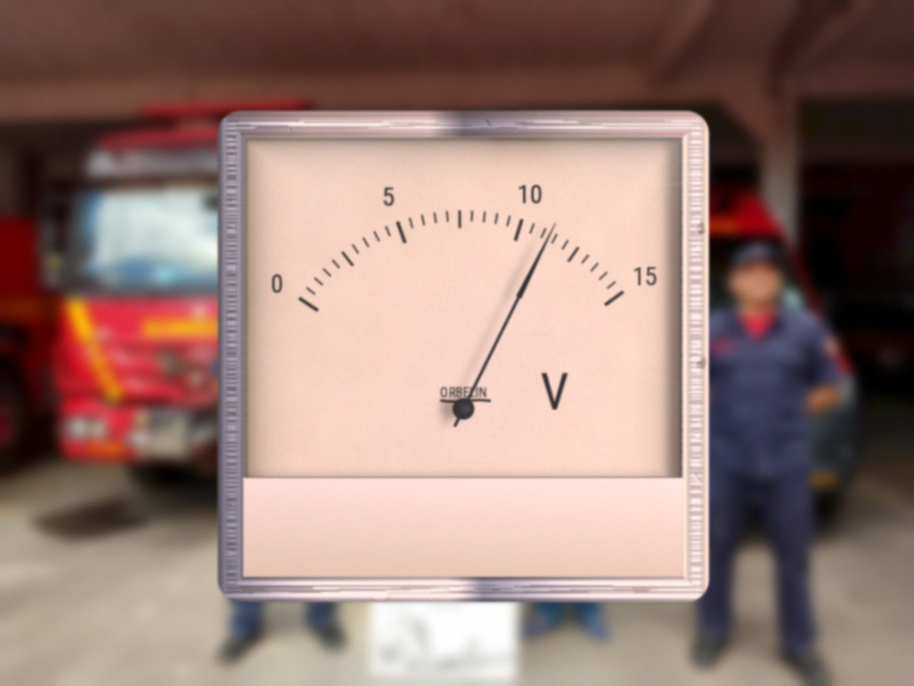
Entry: 11.25 V
